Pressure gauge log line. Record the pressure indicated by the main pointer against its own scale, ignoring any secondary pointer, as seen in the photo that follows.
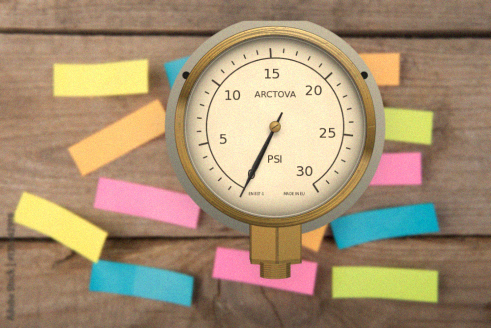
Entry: 0 psi
